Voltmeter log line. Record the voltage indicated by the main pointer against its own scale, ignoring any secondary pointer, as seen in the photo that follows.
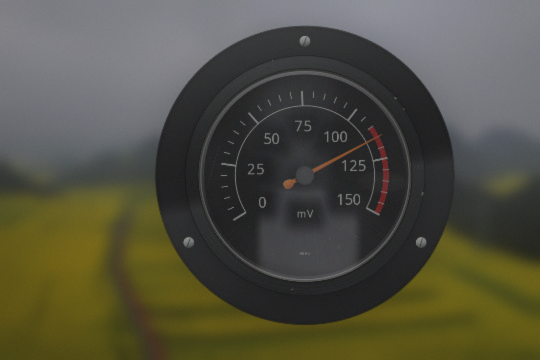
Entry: 115 mV
